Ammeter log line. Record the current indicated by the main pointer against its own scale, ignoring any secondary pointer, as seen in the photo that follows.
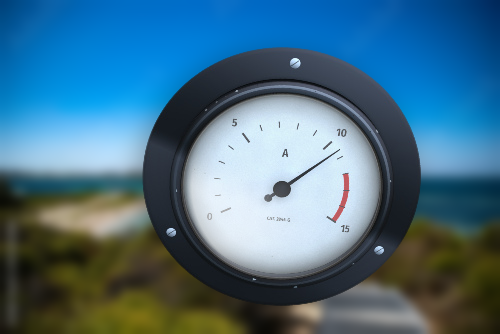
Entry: 10.5 A
